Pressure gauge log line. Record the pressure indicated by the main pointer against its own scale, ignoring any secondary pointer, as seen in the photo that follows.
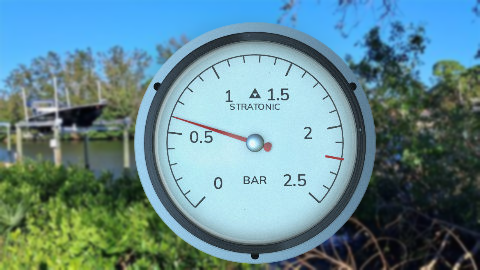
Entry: 0.6 bar
